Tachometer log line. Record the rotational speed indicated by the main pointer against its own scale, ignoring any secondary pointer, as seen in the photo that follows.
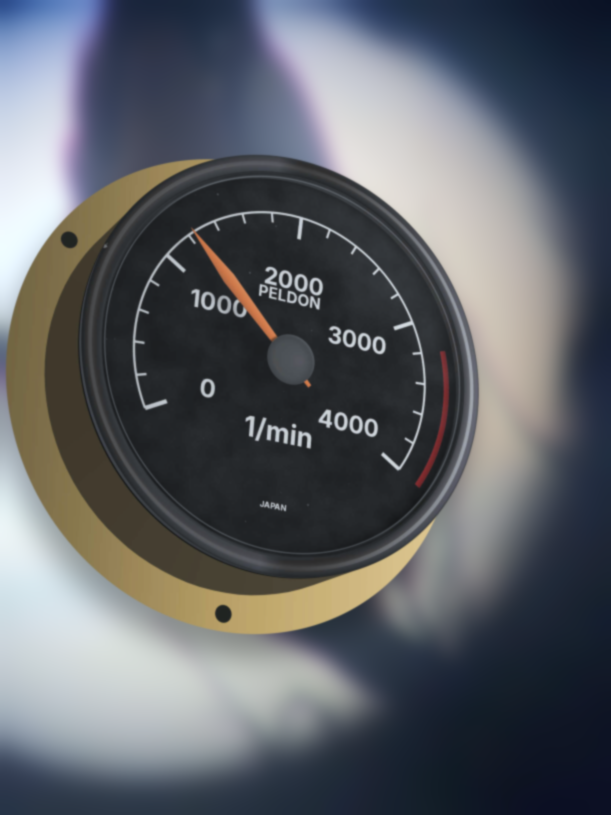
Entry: 1200 rpm
